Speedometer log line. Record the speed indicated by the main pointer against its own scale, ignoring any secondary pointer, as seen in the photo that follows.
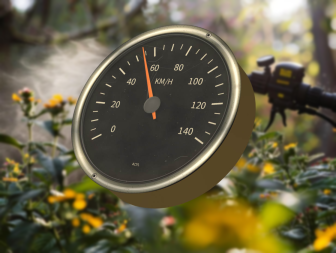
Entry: 55 km/h
